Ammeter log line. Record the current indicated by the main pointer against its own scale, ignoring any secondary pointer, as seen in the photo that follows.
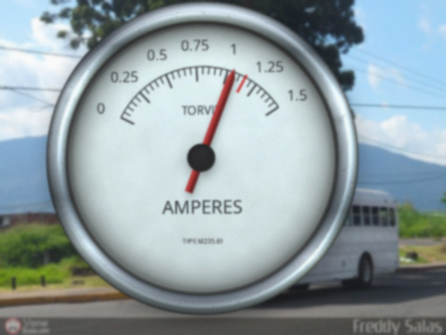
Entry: 1.05 A
